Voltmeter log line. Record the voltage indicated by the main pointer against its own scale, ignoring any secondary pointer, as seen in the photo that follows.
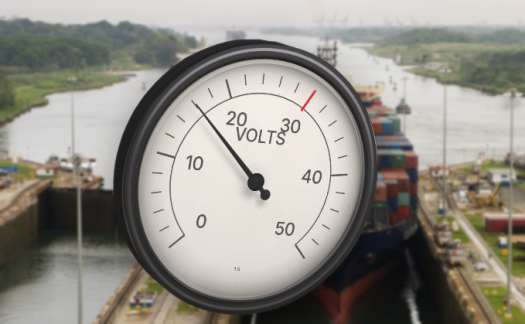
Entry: 16 V
